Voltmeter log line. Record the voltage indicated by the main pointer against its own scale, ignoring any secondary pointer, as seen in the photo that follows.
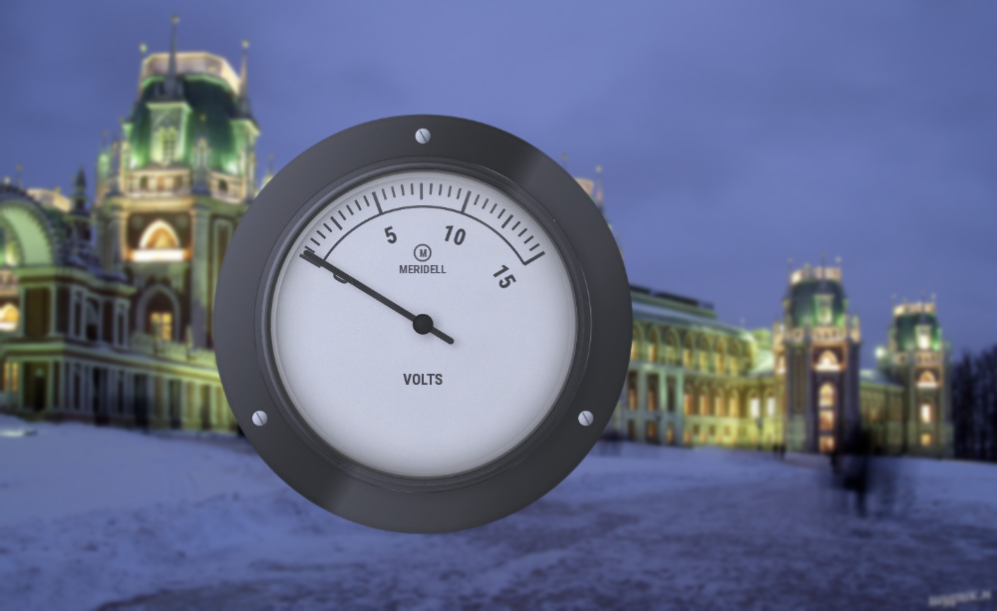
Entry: 0.25 V
